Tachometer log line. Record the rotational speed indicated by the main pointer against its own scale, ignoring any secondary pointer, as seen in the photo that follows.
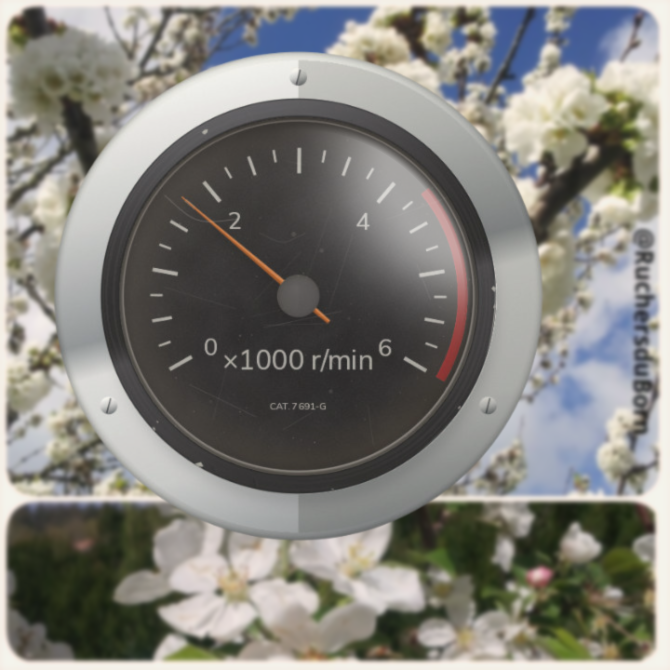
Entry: 1750 rpm
